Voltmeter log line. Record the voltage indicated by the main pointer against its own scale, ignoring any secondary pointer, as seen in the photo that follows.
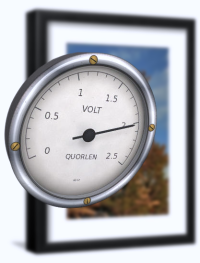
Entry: 2 V
